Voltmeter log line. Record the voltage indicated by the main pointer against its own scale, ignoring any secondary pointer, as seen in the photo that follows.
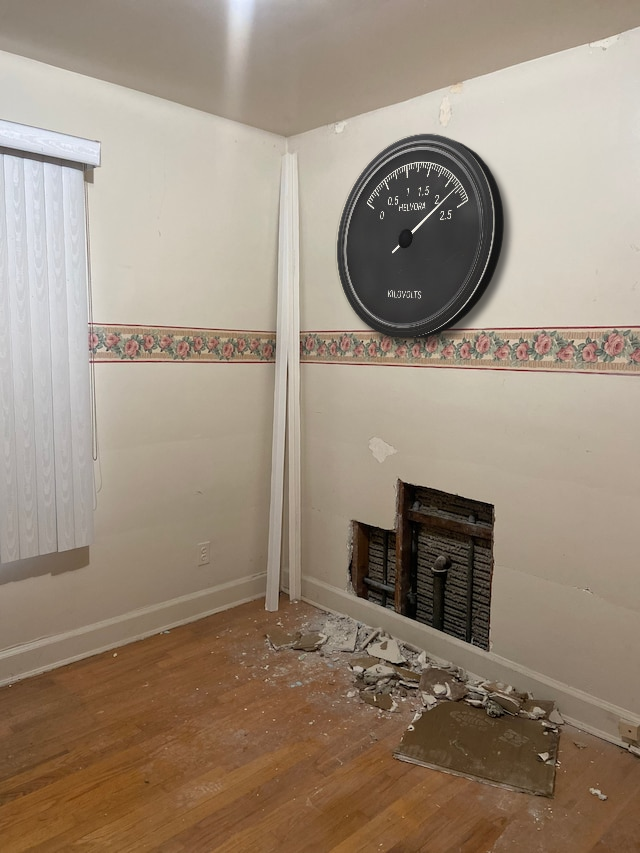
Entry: 2.25 kV
